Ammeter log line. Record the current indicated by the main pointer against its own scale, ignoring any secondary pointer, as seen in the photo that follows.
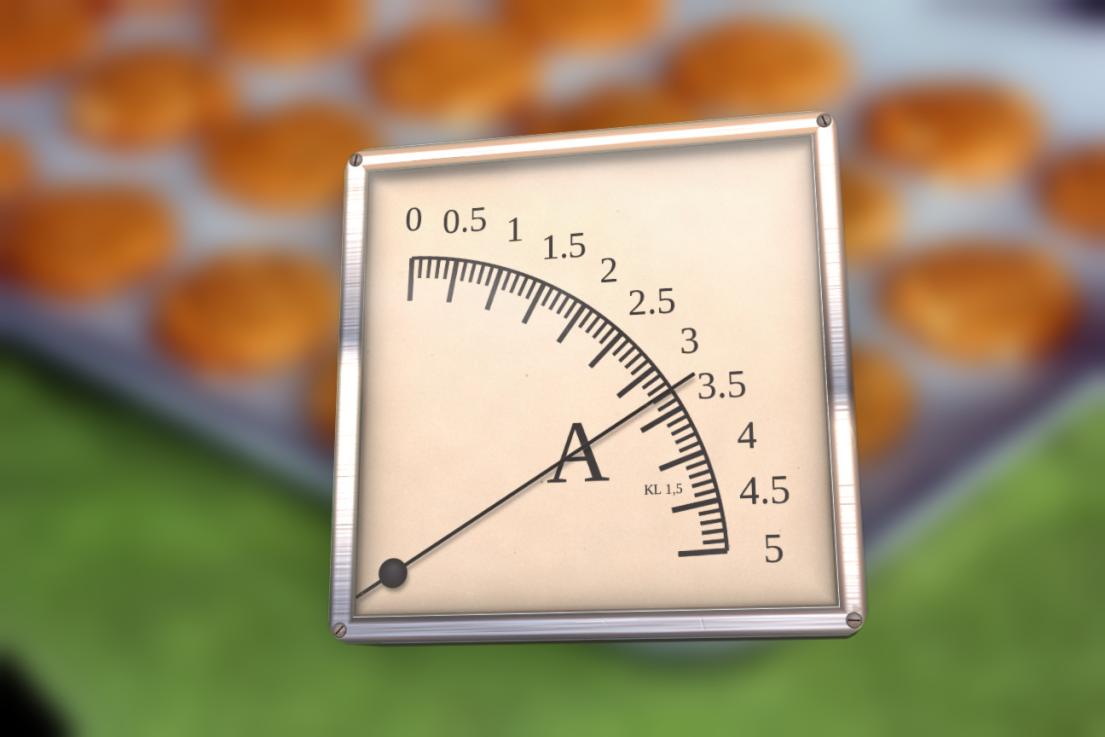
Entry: 3.3 A
